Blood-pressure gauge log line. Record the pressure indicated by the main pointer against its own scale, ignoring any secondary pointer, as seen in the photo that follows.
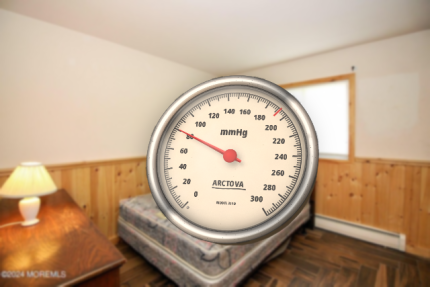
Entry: 80 mmHg
